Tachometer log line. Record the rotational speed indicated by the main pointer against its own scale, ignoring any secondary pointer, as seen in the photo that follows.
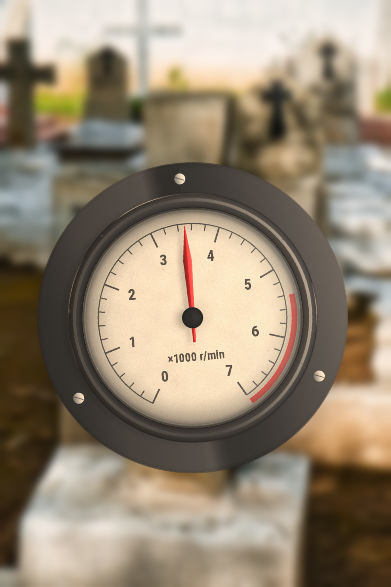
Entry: 3500 rpm
